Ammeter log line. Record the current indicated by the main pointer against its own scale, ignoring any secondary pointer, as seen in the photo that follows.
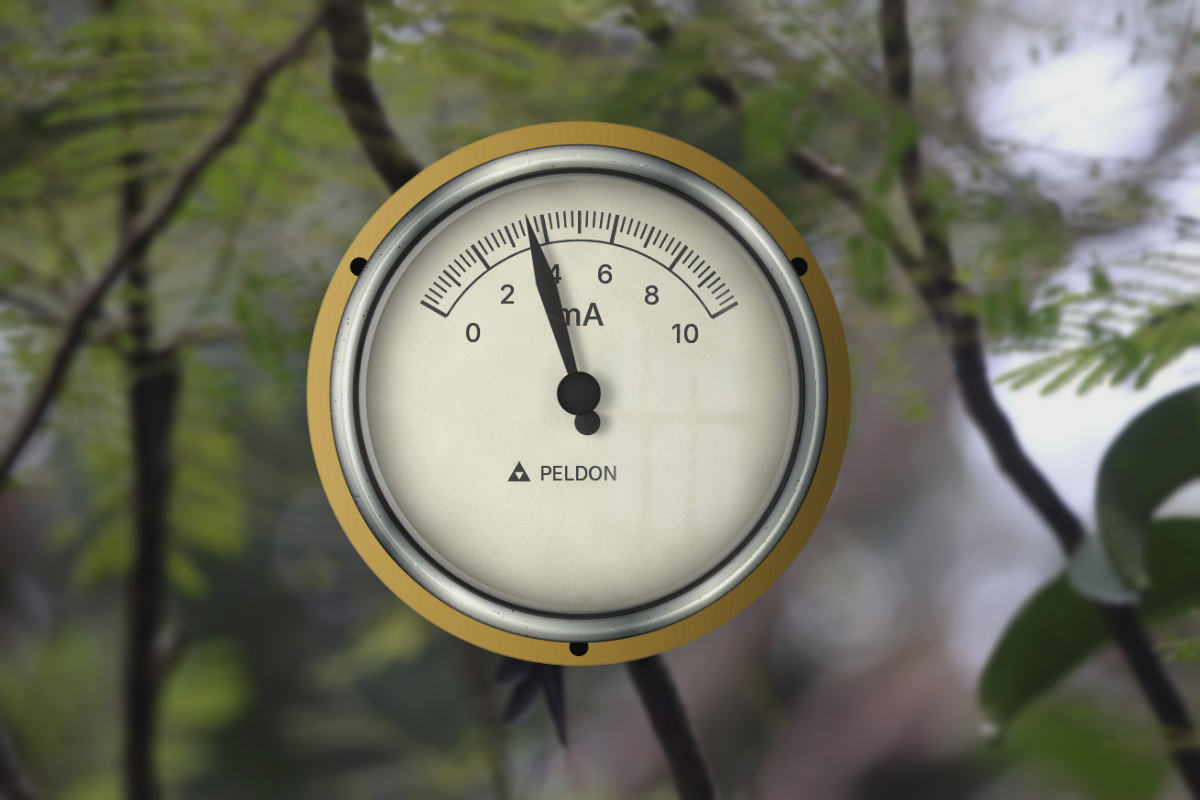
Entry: 3.6 mA
